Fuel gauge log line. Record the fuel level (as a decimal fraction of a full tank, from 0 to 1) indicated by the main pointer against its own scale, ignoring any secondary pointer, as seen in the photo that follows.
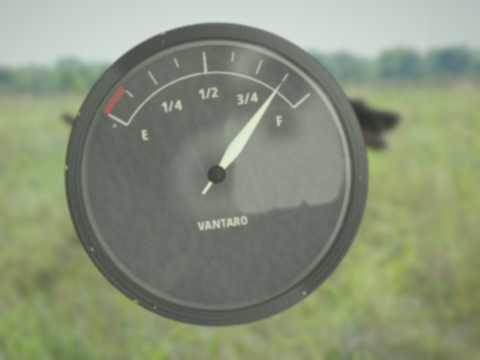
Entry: 0.875
